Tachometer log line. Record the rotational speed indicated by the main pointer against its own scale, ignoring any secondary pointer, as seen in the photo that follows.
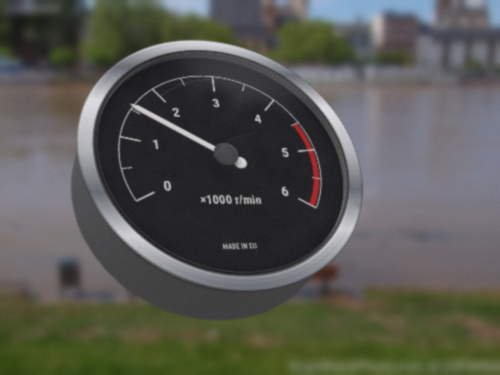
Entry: 1500 rpm
